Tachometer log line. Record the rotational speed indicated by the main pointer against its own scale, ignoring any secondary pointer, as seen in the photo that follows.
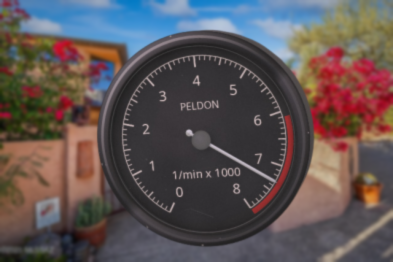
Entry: 7300 rpm
